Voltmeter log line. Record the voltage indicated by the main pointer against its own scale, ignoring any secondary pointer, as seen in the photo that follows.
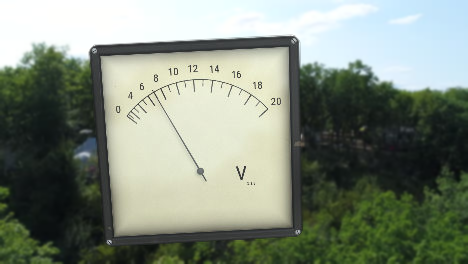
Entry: 7 V
